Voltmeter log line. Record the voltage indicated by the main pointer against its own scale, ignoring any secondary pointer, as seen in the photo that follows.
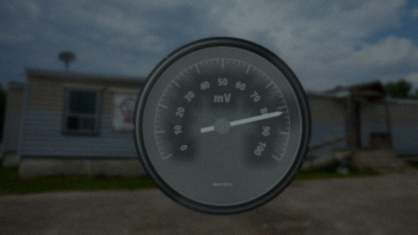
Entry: 82 mV
